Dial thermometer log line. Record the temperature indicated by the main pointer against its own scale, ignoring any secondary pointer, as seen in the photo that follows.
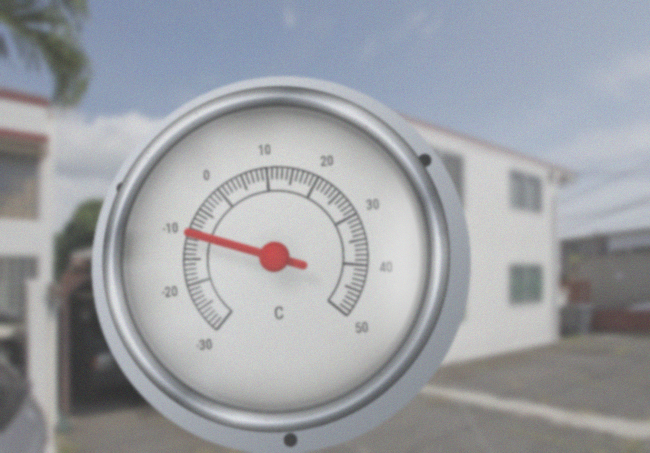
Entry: -10 °C
